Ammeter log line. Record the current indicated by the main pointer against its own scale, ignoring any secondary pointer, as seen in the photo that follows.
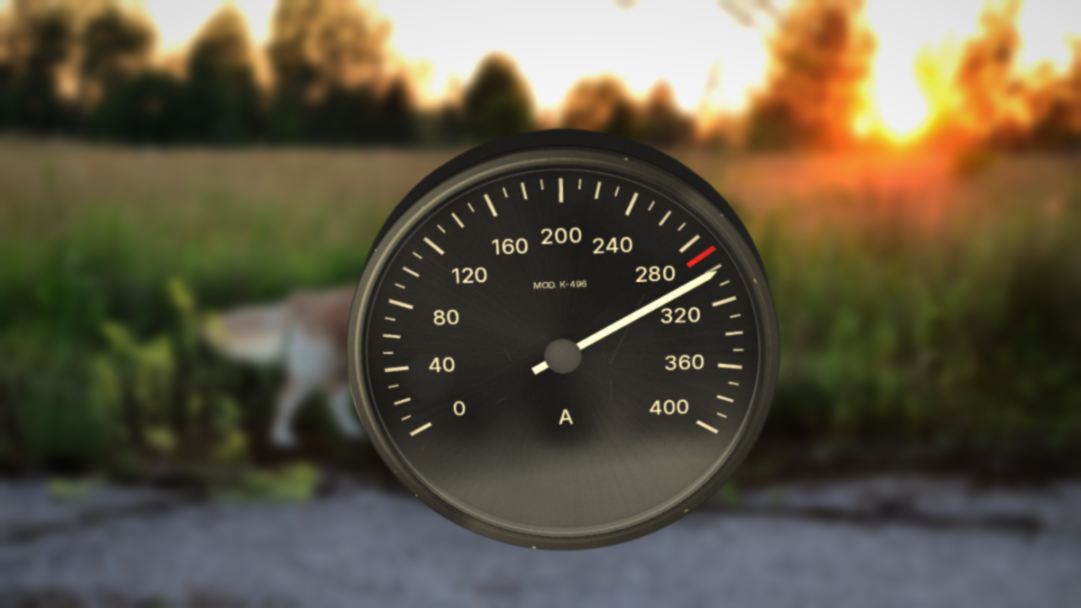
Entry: 300 A
